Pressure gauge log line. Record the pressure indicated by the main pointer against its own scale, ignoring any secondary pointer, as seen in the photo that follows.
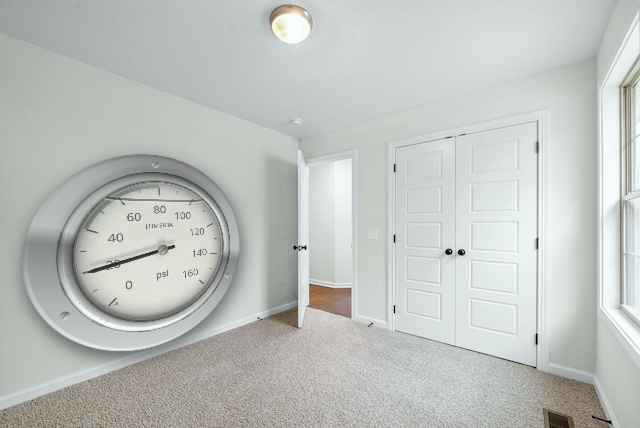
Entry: 20 psi
